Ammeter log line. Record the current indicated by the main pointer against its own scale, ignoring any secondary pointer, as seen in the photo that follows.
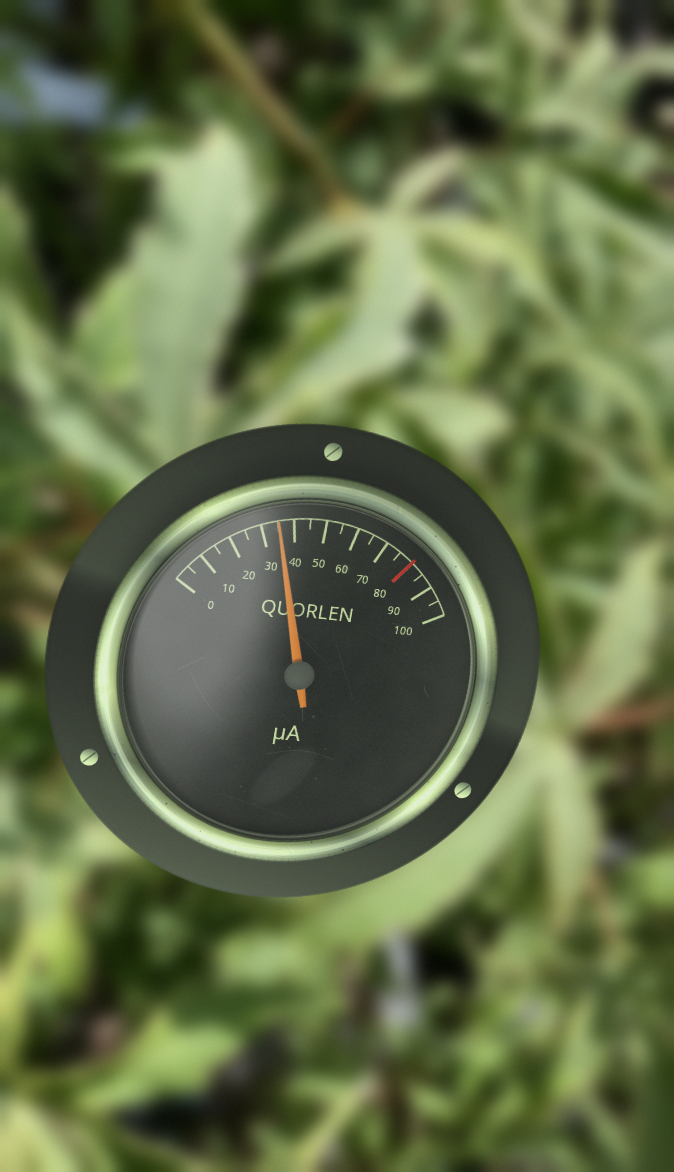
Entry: 35 µA
